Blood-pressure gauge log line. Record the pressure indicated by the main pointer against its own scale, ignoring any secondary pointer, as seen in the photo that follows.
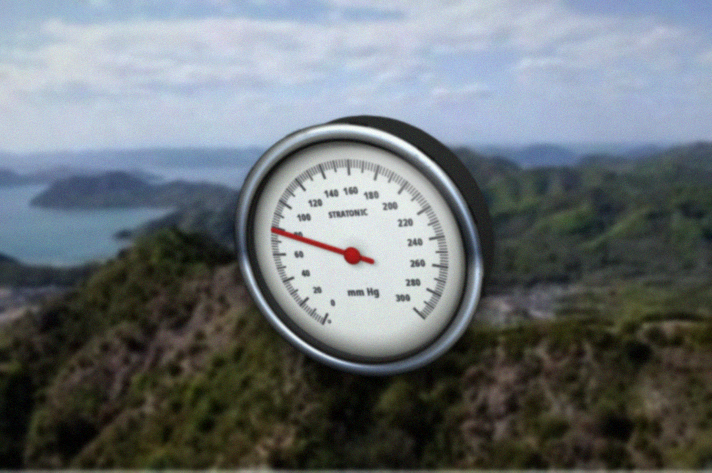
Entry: 80 mmHg
